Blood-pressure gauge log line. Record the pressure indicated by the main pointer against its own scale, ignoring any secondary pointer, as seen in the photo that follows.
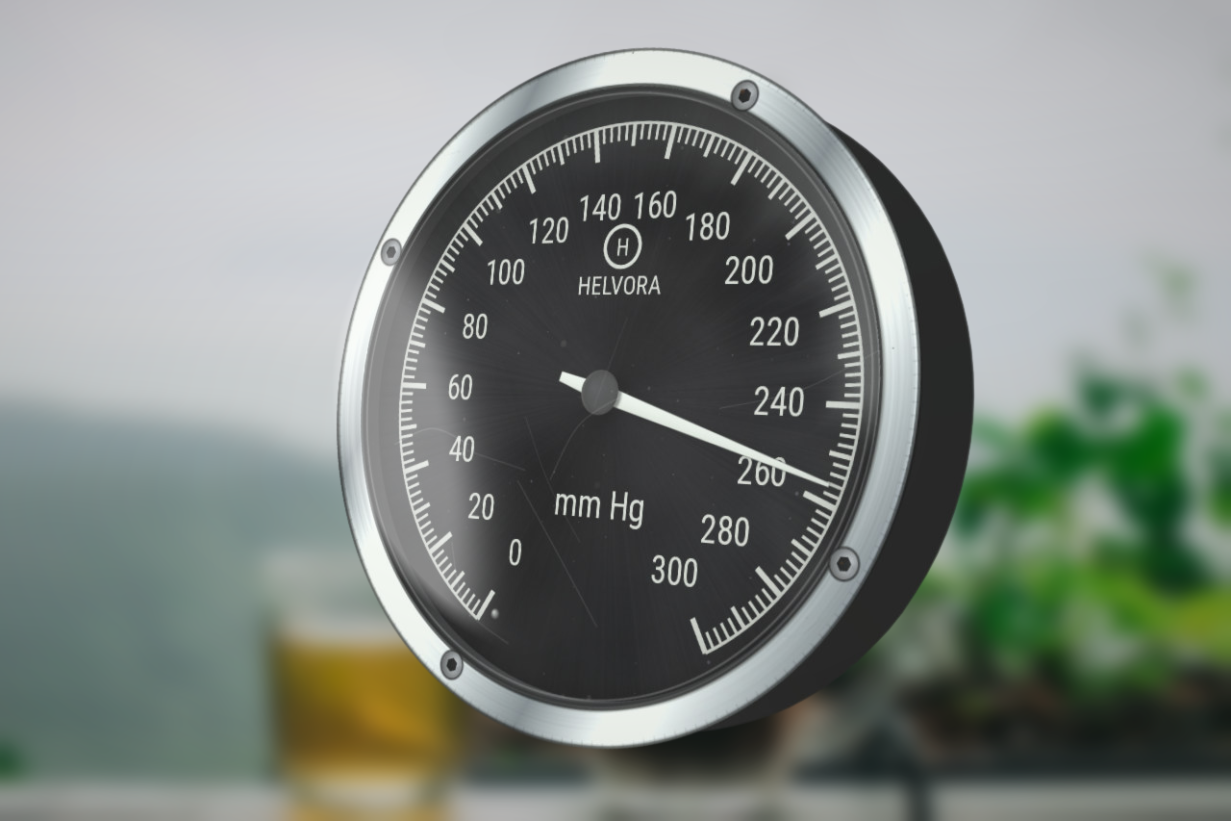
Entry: 256 mmHg
